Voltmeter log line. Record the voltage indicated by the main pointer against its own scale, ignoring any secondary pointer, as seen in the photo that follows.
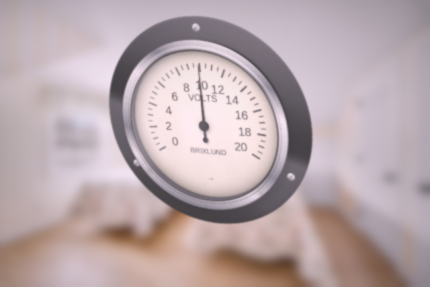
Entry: 10 V
